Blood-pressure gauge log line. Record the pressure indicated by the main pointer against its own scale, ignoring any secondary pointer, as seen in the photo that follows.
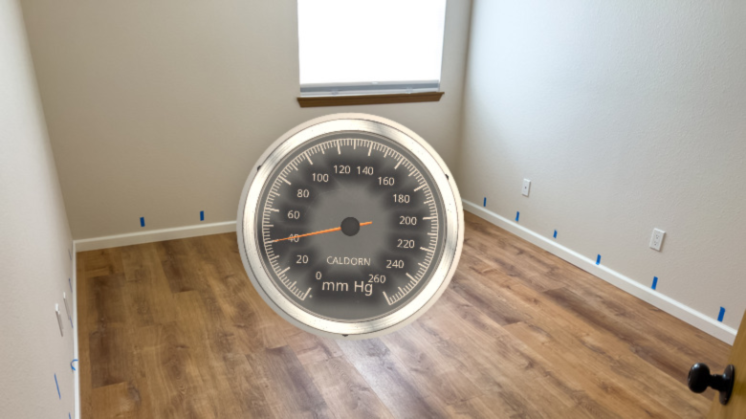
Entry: 40 mmHg
